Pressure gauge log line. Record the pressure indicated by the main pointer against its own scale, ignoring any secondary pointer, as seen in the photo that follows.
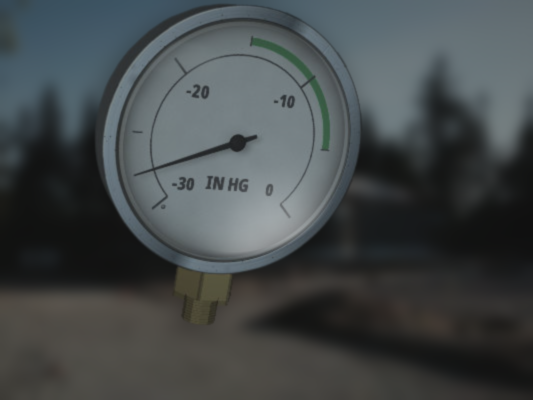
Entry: -27.5 inHg
